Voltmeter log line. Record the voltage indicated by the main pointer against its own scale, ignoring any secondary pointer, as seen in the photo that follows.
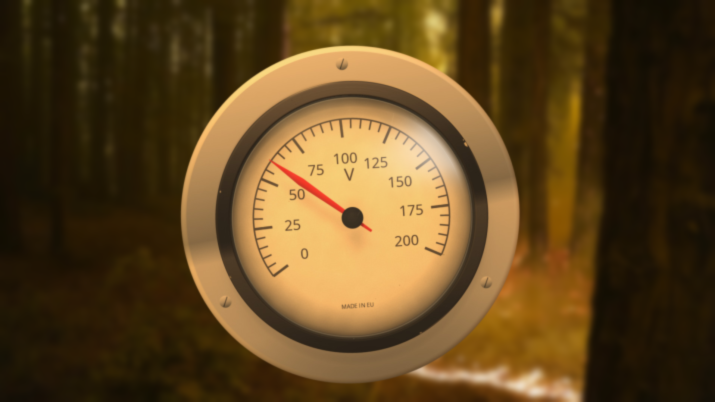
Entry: 60 V
